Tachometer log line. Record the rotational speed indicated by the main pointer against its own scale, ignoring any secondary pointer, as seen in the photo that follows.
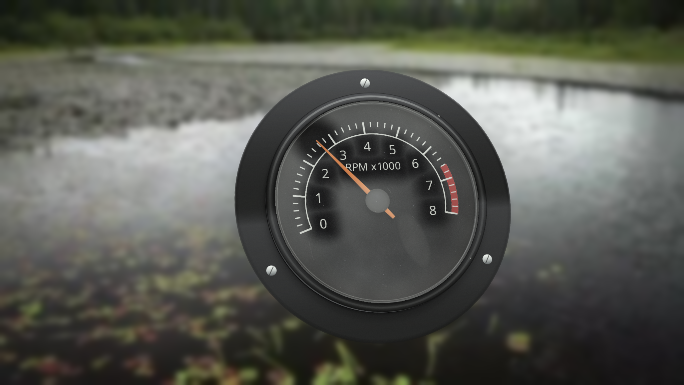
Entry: 2600 rpm
